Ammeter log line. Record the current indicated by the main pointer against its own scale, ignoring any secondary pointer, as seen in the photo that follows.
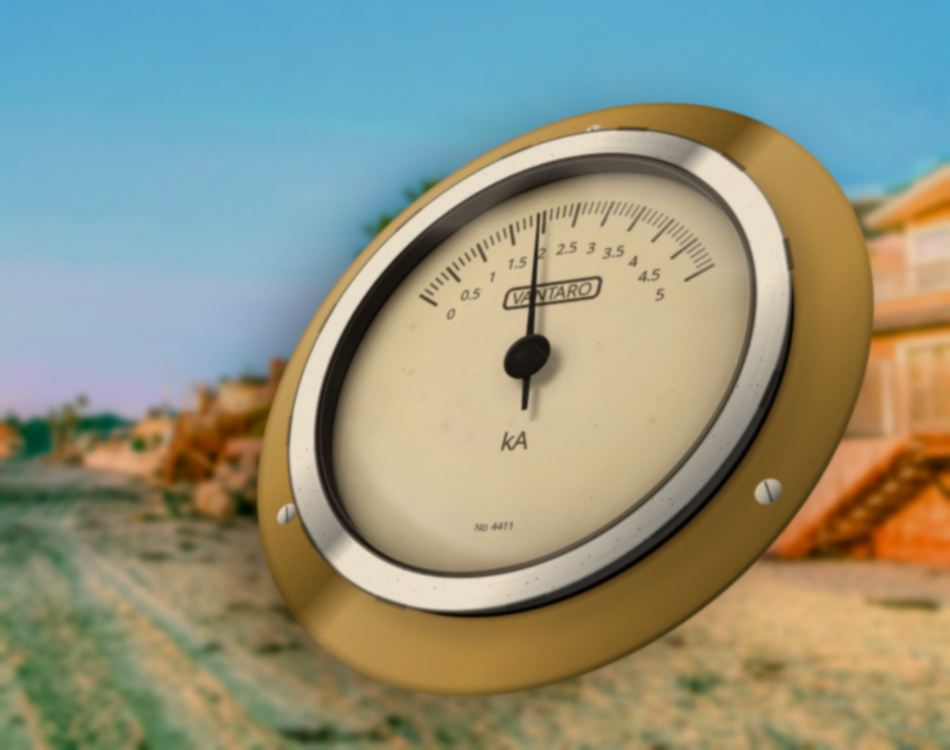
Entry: 2 kA
